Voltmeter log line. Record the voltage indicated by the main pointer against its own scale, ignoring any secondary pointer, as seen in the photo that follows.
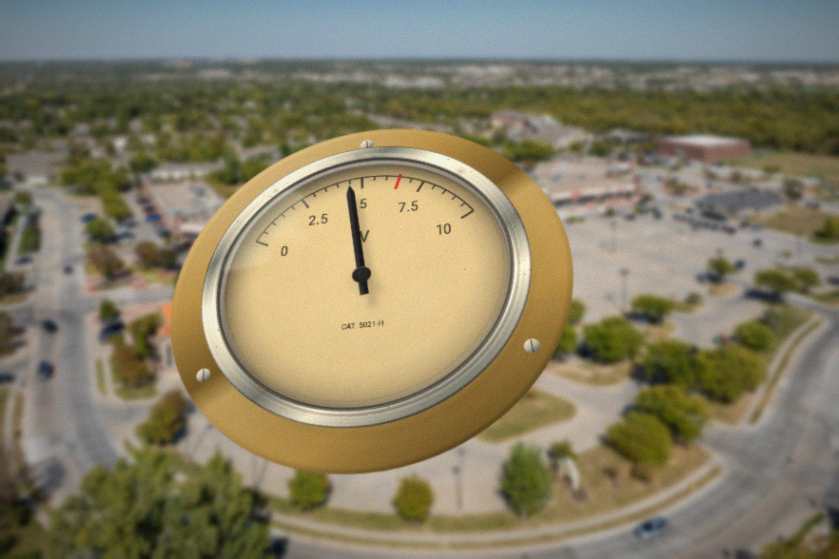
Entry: 4.5 V
